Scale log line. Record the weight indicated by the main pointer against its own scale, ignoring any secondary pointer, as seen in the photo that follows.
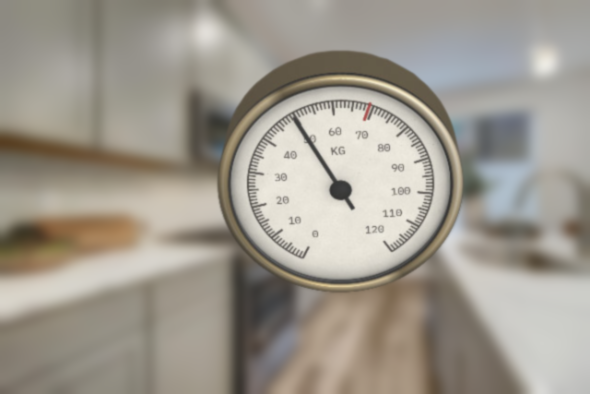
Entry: 50 kg
